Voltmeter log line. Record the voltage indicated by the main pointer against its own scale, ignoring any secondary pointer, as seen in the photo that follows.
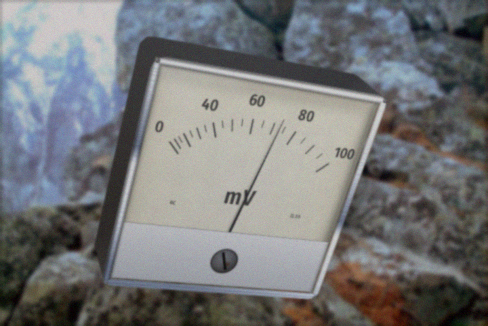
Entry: 72.5 mV
